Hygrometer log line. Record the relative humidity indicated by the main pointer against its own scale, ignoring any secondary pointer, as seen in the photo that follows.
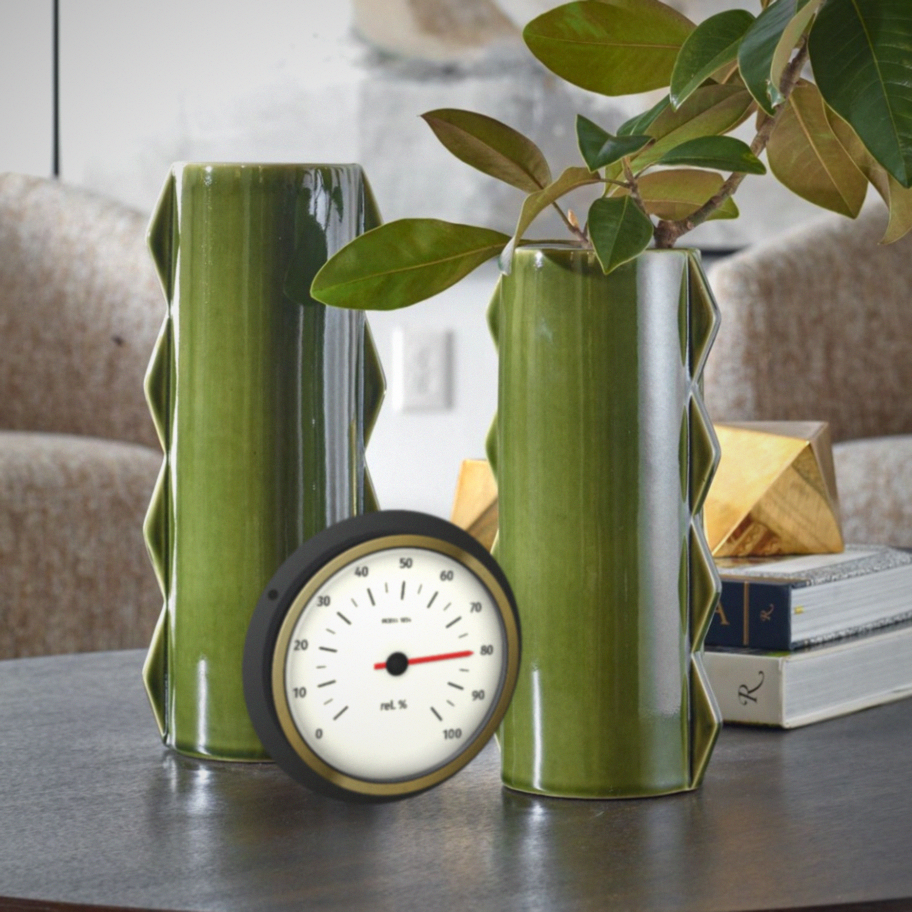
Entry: 80 %
